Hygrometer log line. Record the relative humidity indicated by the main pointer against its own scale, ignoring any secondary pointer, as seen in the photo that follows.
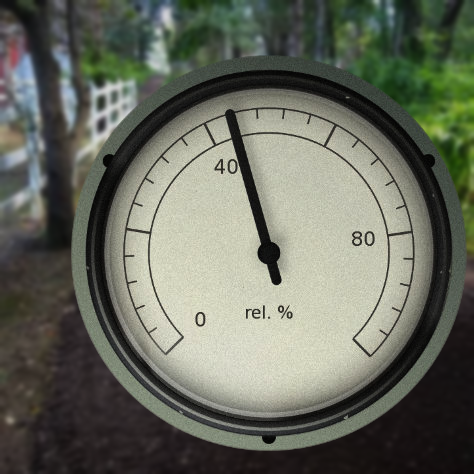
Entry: 44 %
